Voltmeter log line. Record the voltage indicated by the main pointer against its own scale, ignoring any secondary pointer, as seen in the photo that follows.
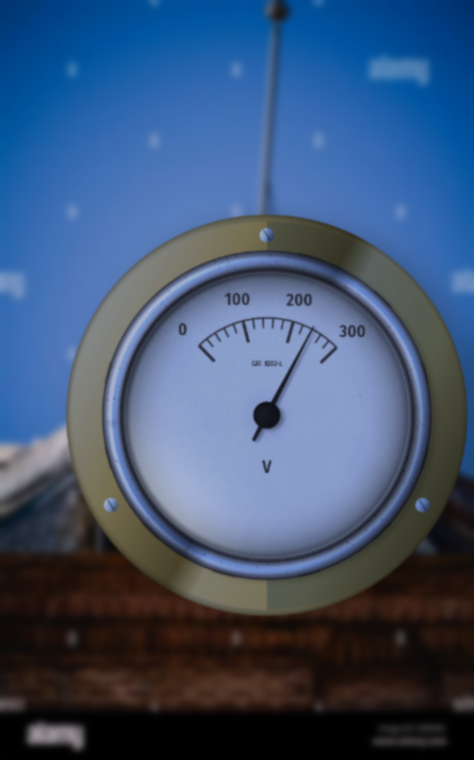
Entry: 240 V
